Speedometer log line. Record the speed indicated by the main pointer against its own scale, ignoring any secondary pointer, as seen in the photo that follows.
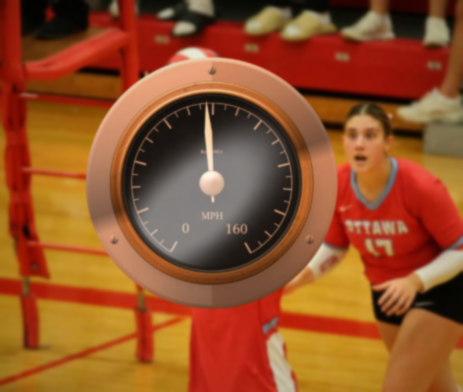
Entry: 77.5 mph
